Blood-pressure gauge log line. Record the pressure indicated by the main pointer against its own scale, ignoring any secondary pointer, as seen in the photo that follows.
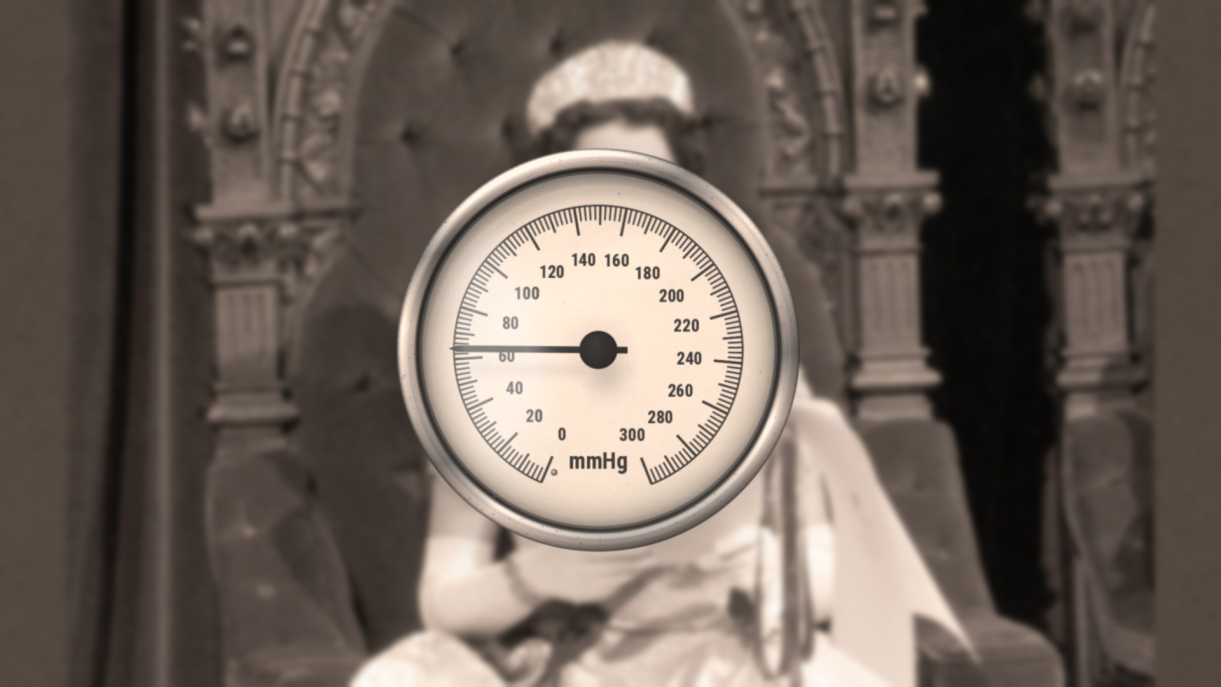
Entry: 64 mmHg
